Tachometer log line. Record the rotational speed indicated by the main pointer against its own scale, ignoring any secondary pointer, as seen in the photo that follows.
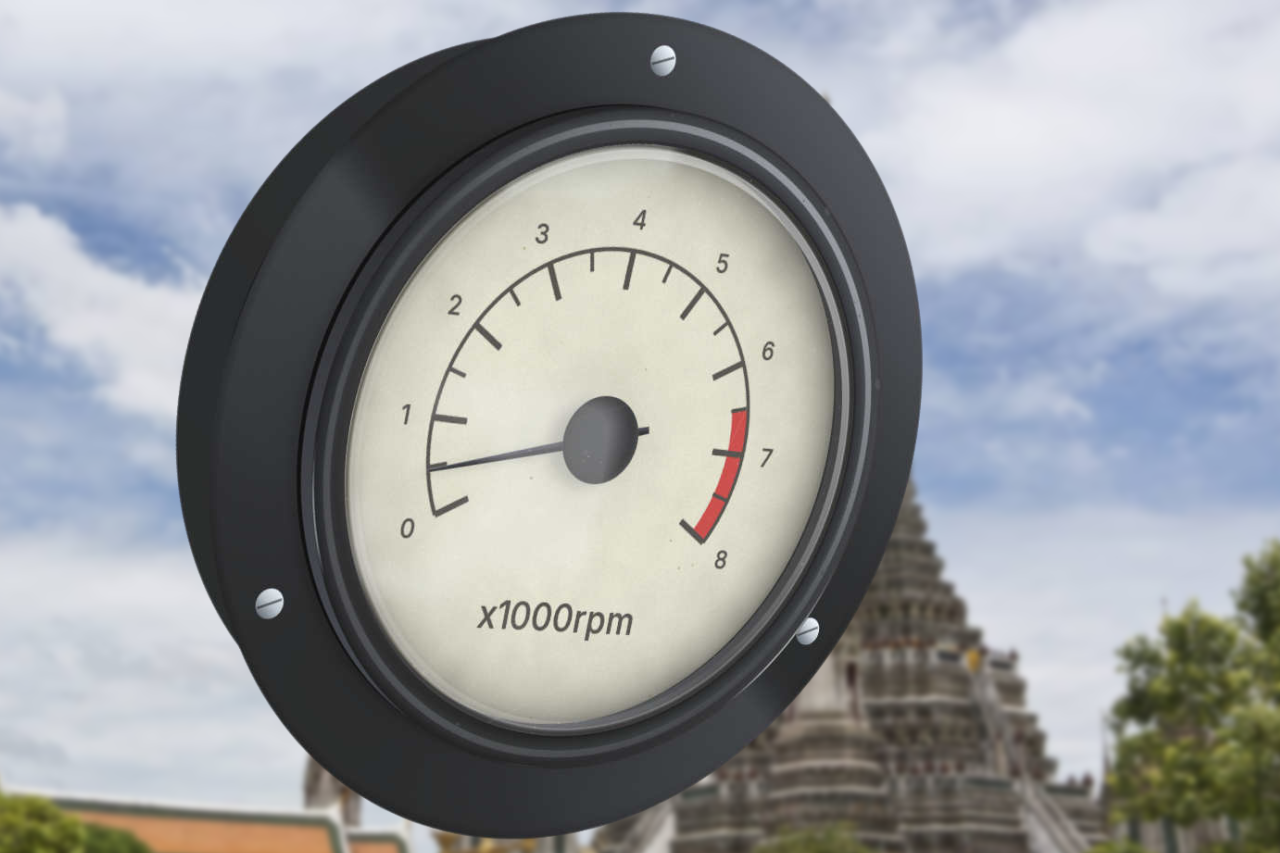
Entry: 500 rpm
